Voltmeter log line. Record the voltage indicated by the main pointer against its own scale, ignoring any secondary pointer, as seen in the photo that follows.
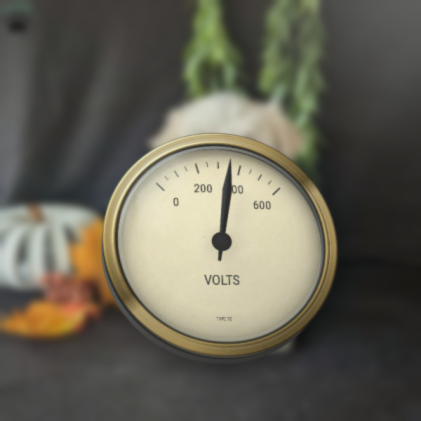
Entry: 350 V
